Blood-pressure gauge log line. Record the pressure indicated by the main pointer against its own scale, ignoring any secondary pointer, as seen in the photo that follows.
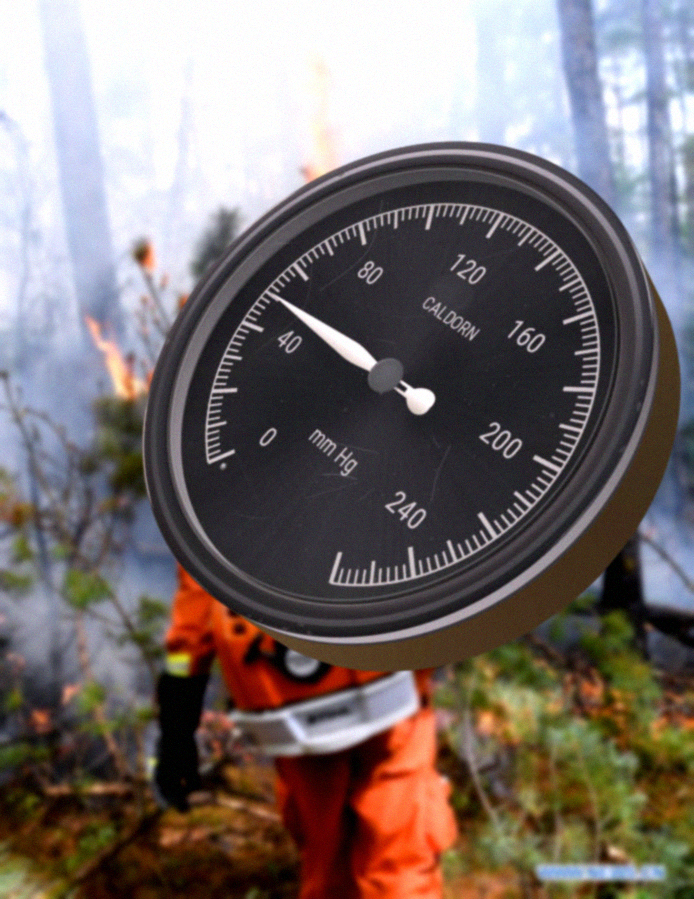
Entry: 50 mmHg
